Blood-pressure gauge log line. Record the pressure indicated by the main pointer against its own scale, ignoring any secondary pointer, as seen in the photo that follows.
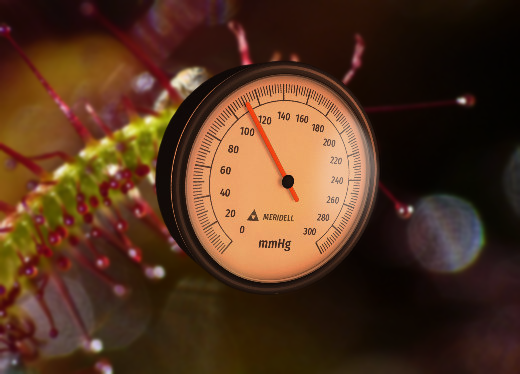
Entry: 110 mmHg
